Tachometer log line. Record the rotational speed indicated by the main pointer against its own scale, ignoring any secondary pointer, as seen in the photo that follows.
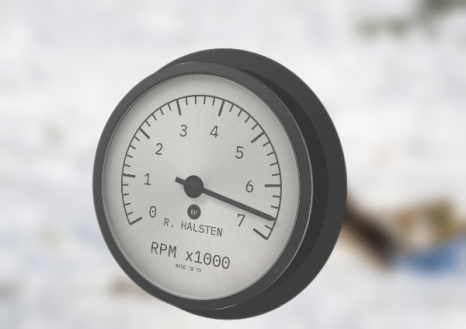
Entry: 6600 rpm
